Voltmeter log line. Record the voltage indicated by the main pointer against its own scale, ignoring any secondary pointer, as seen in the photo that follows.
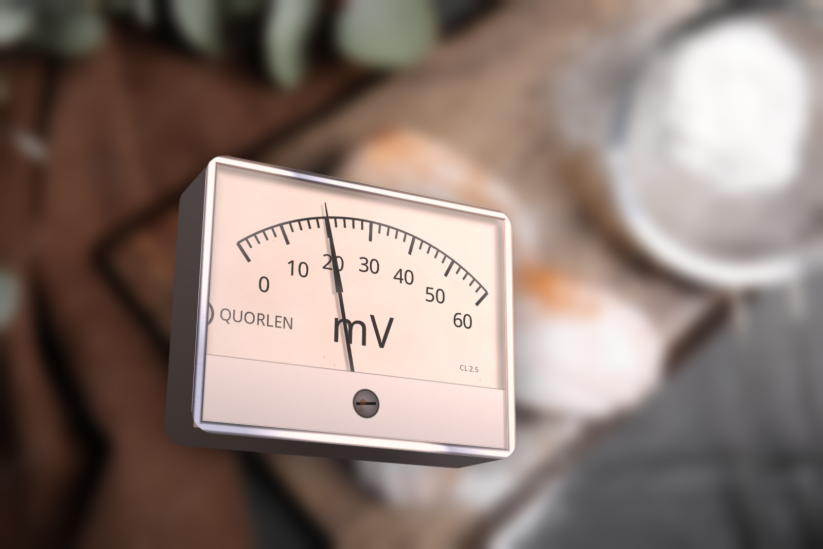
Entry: 20 mV
